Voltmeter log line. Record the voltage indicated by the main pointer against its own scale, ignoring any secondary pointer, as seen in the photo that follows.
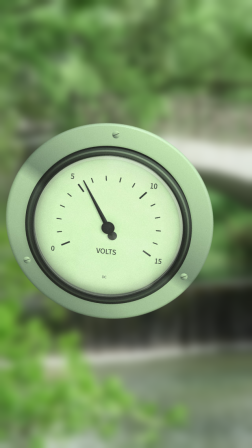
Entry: 5.5 V
